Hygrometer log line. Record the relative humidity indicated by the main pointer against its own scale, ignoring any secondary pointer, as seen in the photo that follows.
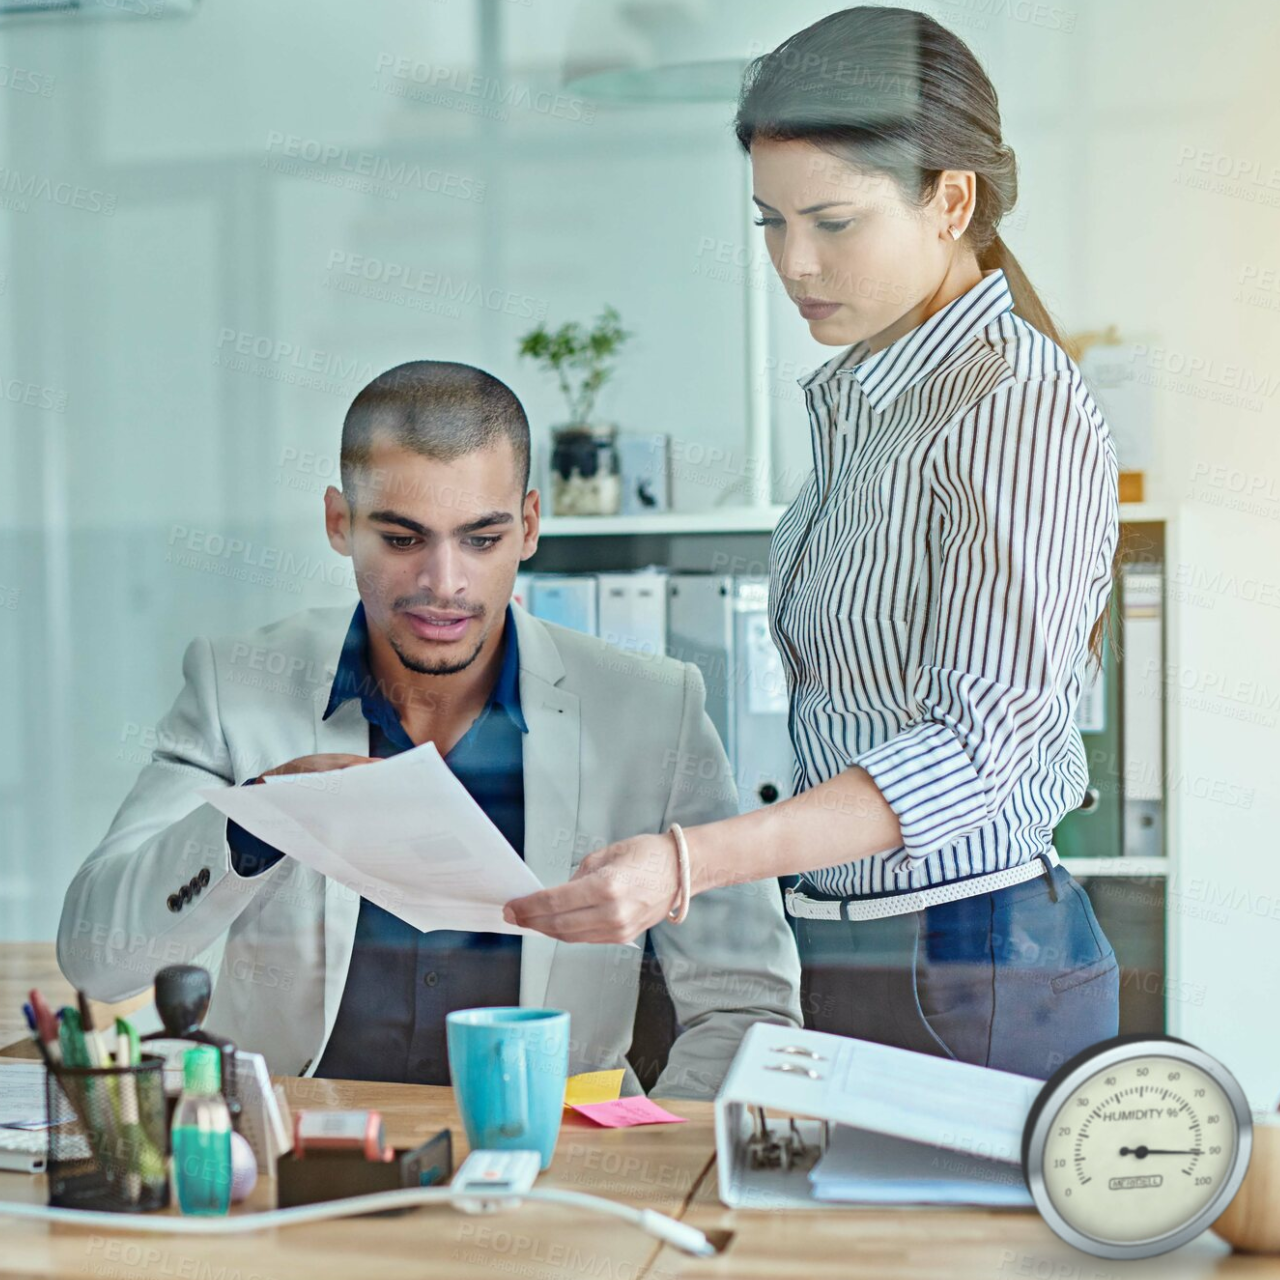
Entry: 90 %
